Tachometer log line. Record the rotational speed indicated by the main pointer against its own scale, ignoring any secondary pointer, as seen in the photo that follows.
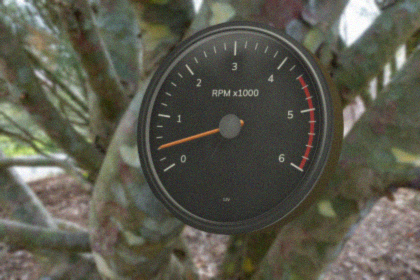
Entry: 400 rpm
